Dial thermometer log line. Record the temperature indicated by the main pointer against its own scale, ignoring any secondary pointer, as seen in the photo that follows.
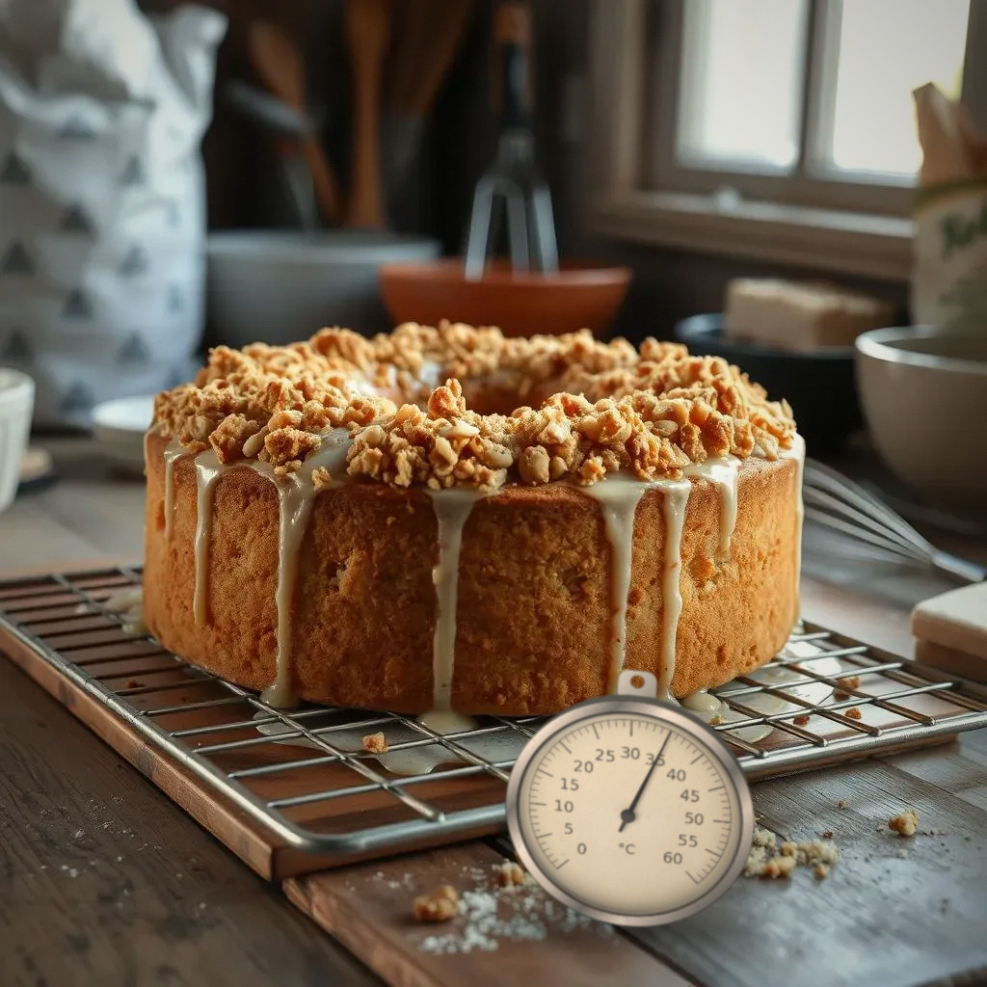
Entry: 35 °C
